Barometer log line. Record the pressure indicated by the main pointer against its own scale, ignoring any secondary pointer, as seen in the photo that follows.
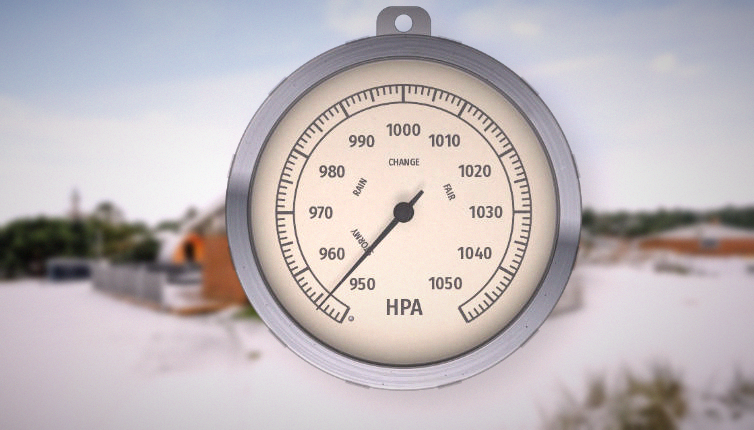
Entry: 954 hPa
